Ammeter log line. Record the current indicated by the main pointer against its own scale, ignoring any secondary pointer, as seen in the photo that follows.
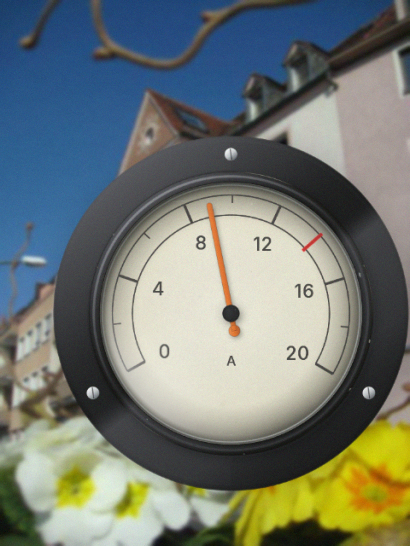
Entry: 9 A
